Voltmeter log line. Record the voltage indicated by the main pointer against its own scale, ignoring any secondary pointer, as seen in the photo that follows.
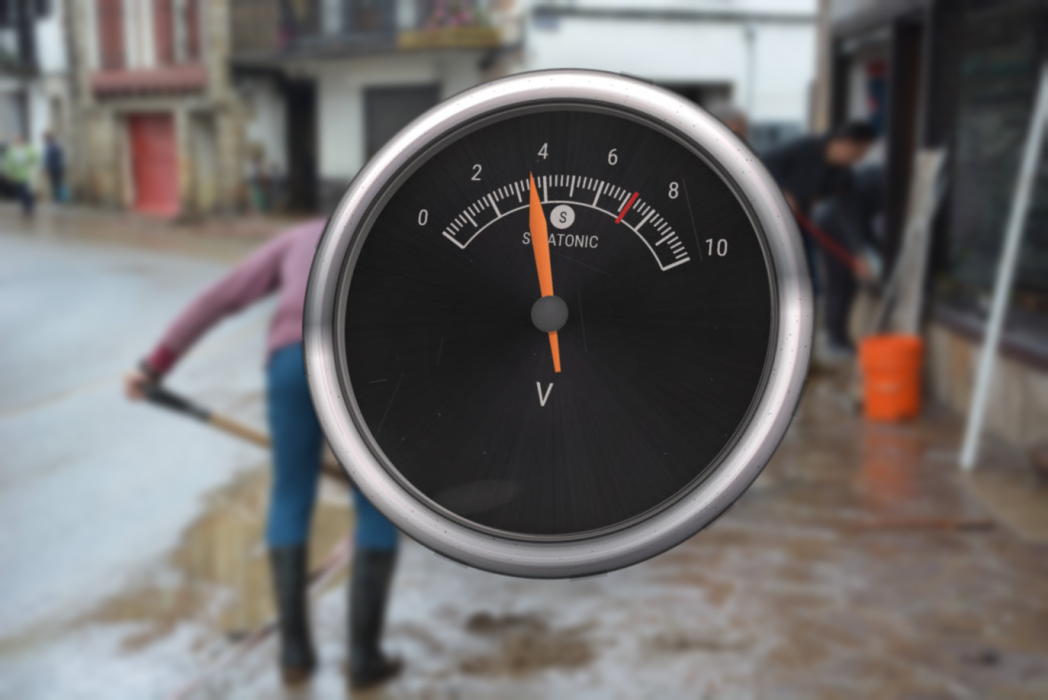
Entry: 3.6 V
